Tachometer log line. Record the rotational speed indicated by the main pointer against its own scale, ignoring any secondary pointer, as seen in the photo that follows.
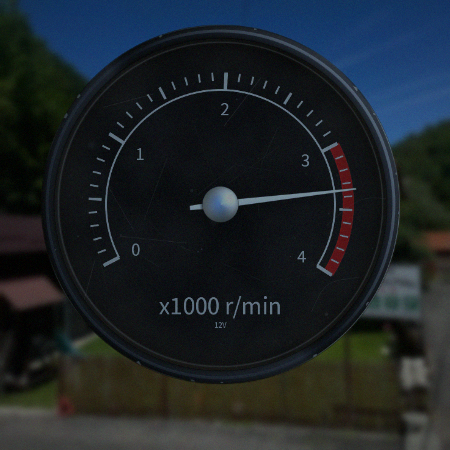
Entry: 3350 rpm
